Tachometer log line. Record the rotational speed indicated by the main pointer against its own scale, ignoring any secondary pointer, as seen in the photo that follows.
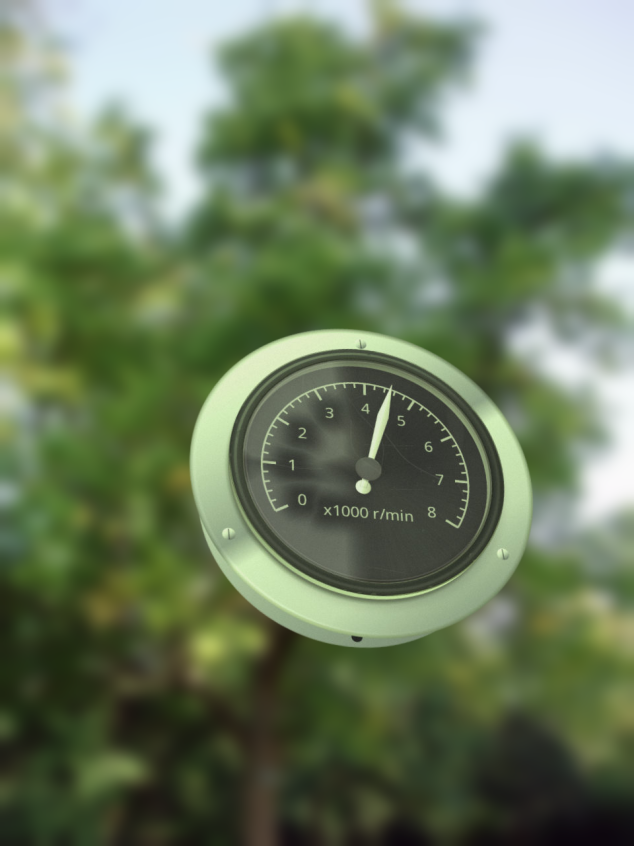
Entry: 4500 rpm
